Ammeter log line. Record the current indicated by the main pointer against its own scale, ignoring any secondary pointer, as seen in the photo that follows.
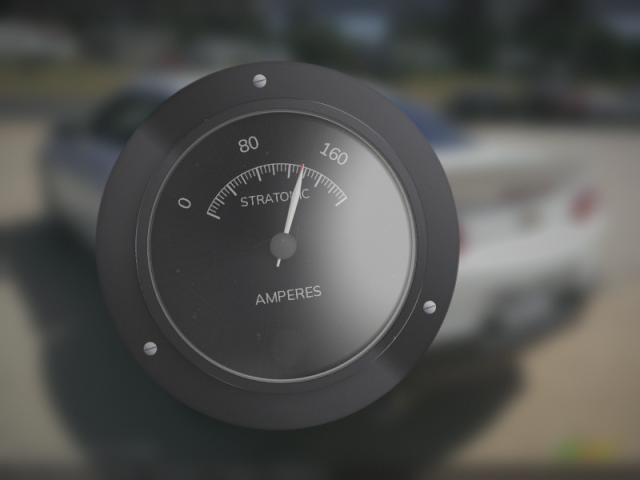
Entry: 135 A
